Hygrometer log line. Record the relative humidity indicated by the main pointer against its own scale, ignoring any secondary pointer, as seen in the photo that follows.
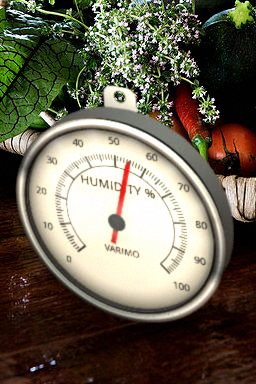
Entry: 55 %
